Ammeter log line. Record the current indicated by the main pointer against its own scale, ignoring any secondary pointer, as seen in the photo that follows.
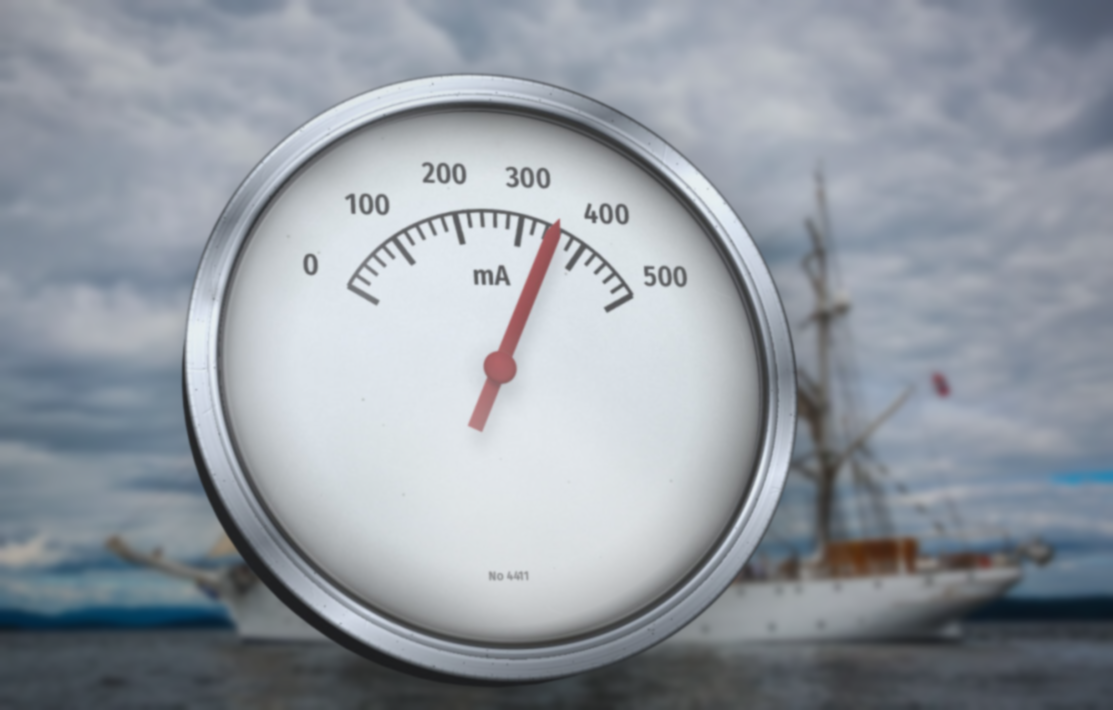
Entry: 350 mA
